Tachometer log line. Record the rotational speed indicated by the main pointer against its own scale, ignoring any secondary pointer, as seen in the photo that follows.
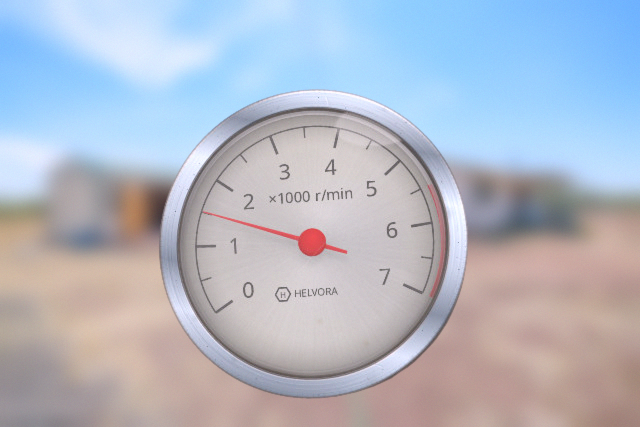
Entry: 1500 rpm
